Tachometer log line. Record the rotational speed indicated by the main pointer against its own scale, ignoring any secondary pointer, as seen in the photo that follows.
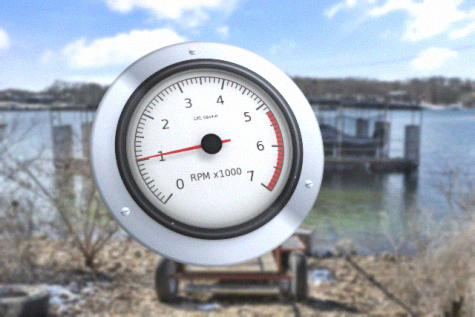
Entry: 1000 rpm
